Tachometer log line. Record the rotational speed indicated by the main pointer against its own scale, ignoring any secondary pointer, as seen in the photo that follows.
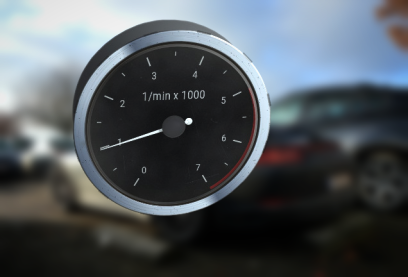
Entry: 1000 rpm
